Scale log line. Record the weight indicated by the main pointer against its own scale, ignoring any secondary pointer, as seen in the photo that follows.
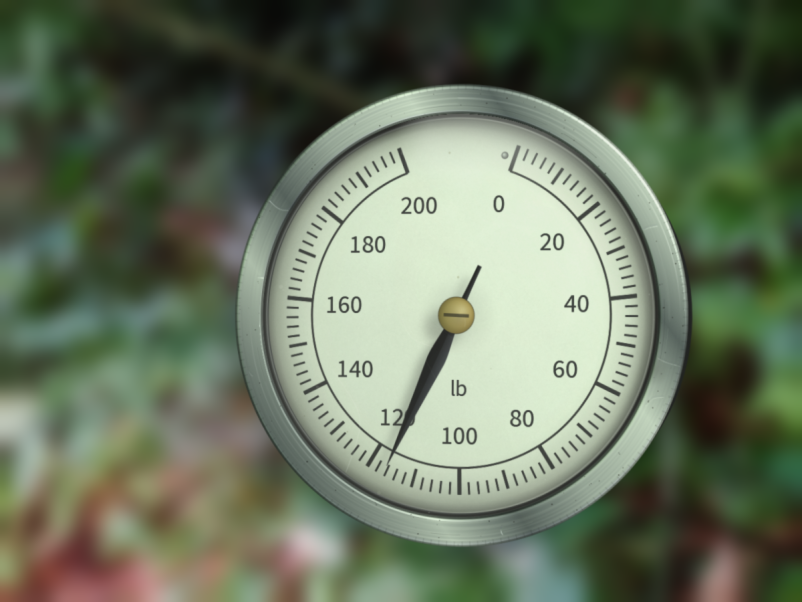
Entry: 116 lb
